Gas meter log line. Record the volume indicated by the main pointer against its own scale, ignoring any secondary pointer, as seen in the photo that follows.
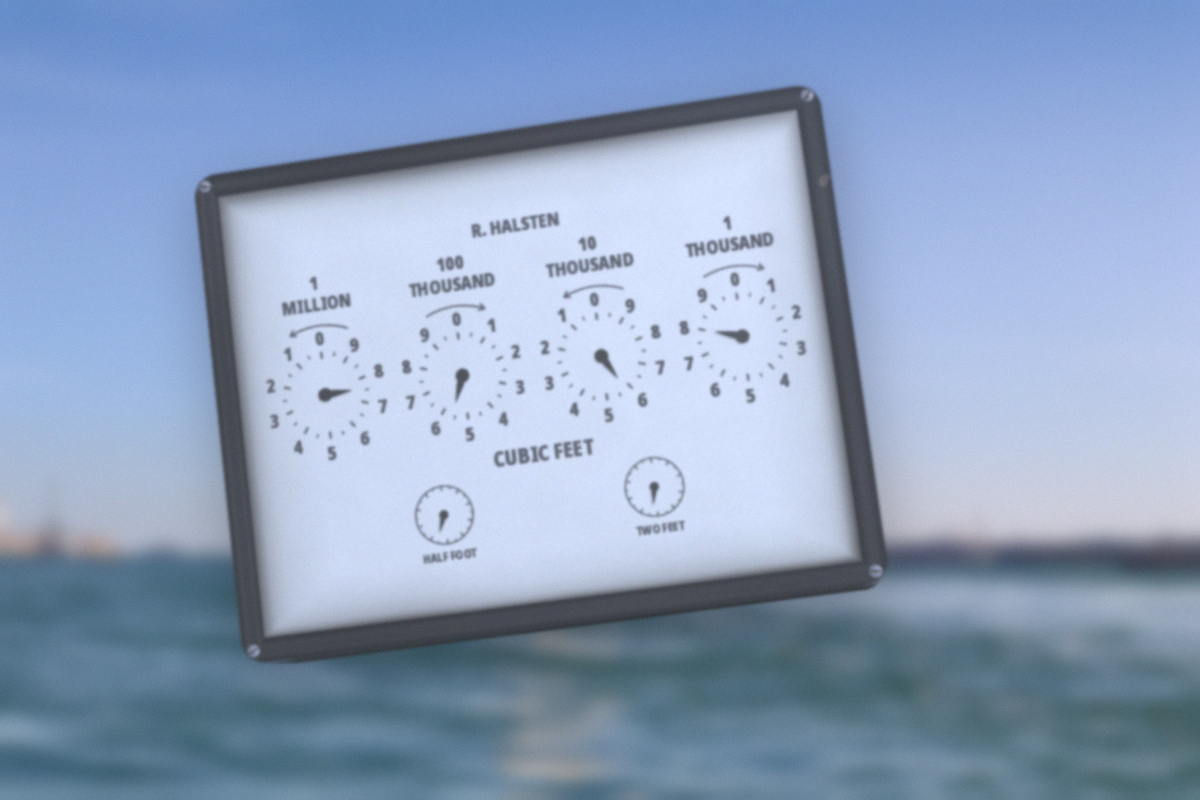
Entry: 755800 ft³
